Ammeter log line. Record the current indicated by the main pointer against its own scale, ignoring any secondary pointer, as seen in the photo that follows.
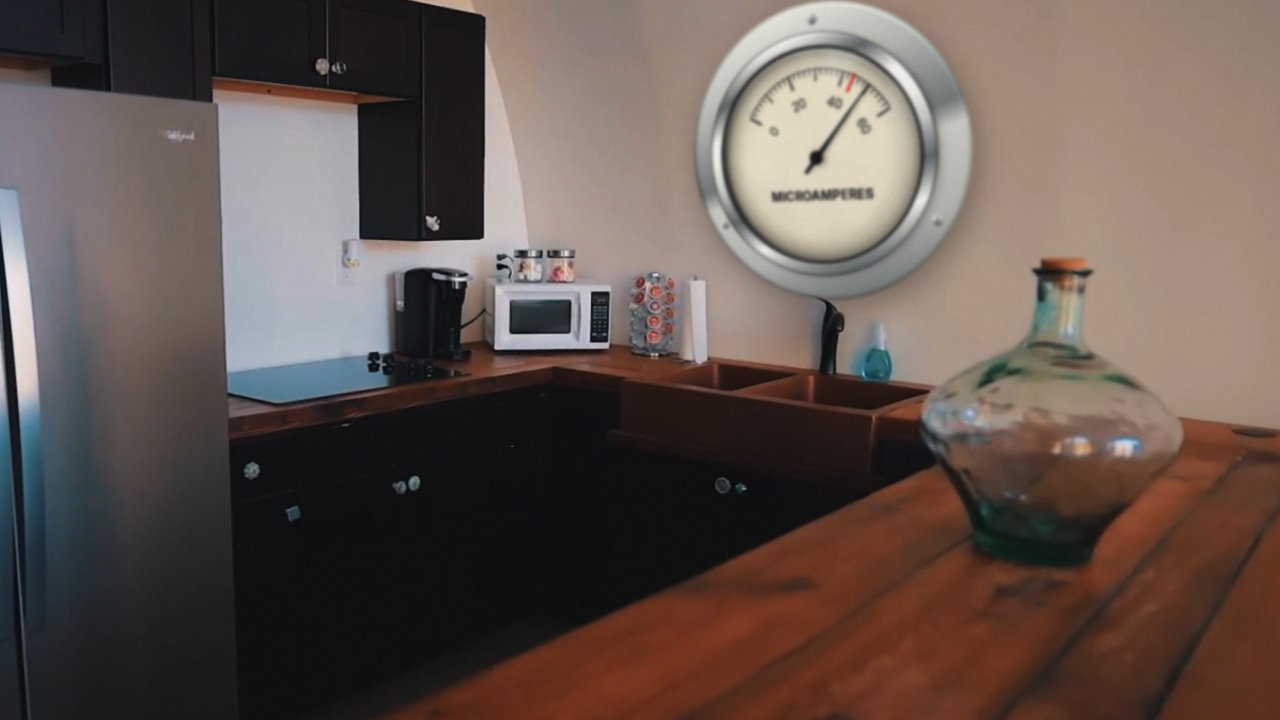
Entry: 50 µA
